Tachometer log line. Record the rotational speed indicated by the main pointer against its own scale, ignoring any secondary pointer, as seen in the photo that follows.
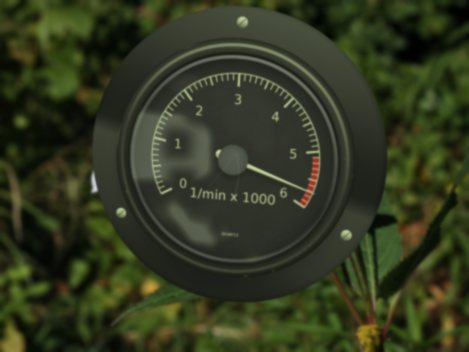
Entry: 5700 rpm
